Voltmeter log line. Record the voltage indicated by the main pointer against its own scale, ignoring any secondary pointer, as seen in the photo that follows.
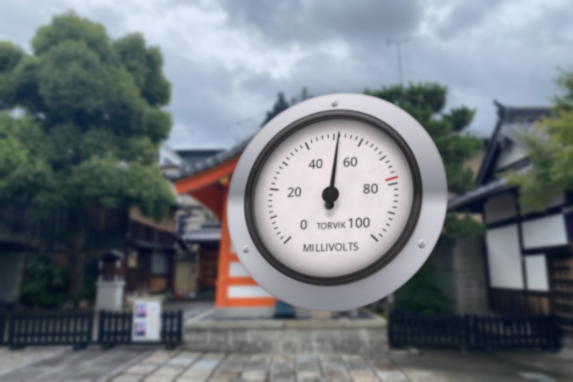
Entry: 52 mV
